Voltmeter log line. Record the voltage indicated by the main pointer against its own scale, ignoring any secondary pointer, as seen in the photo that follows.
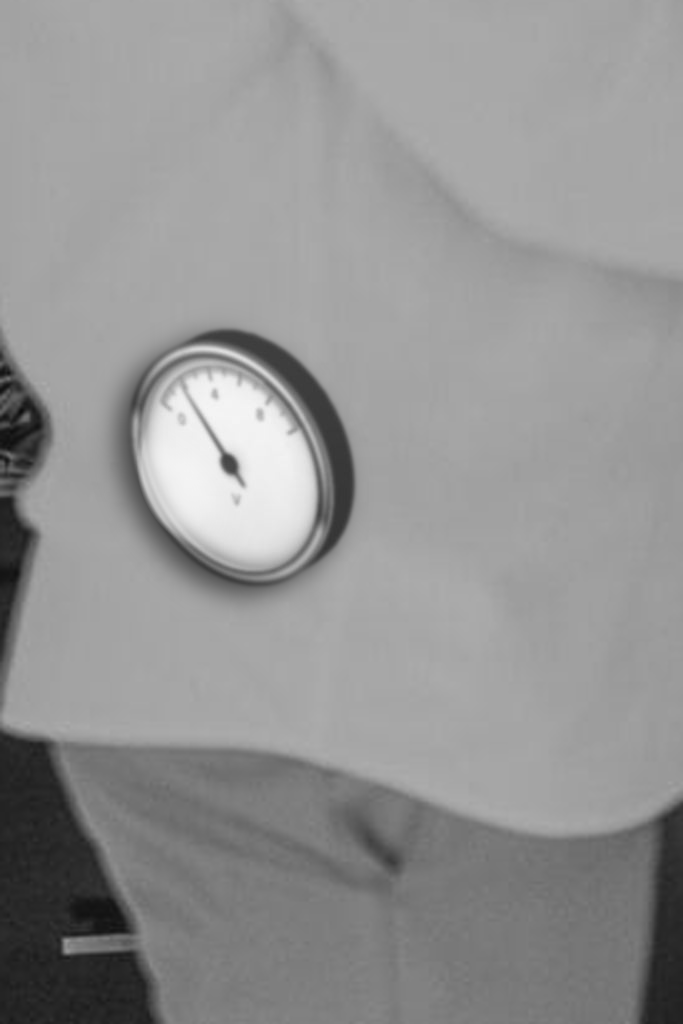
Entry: 2 V
